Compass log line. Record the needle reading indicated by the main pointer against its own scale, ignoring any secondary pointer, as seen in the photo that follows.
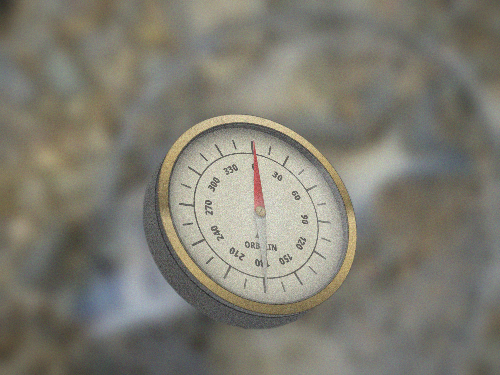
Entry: 0 °
